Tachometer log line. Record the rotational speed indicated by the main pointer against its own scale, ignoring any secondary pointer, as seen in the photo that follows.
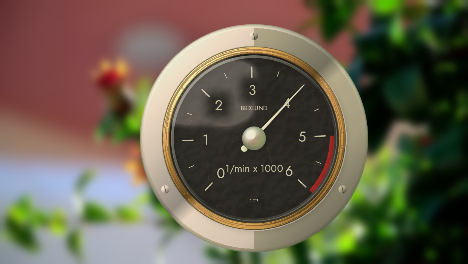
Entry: 4000 rpm
